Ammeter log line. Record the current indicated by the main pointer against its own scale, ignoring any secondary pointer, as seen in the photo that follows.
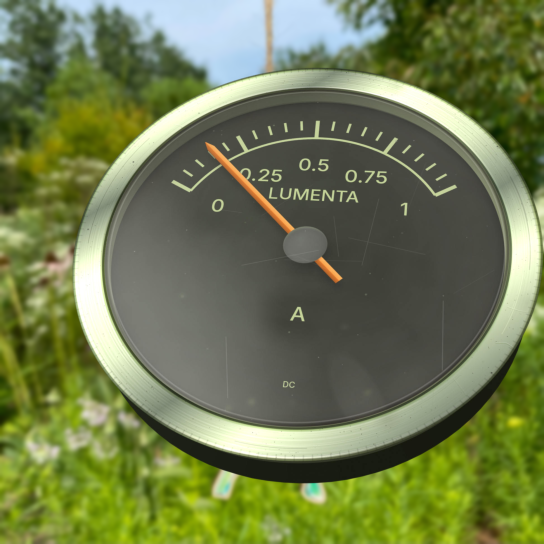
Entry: 0.15 A
